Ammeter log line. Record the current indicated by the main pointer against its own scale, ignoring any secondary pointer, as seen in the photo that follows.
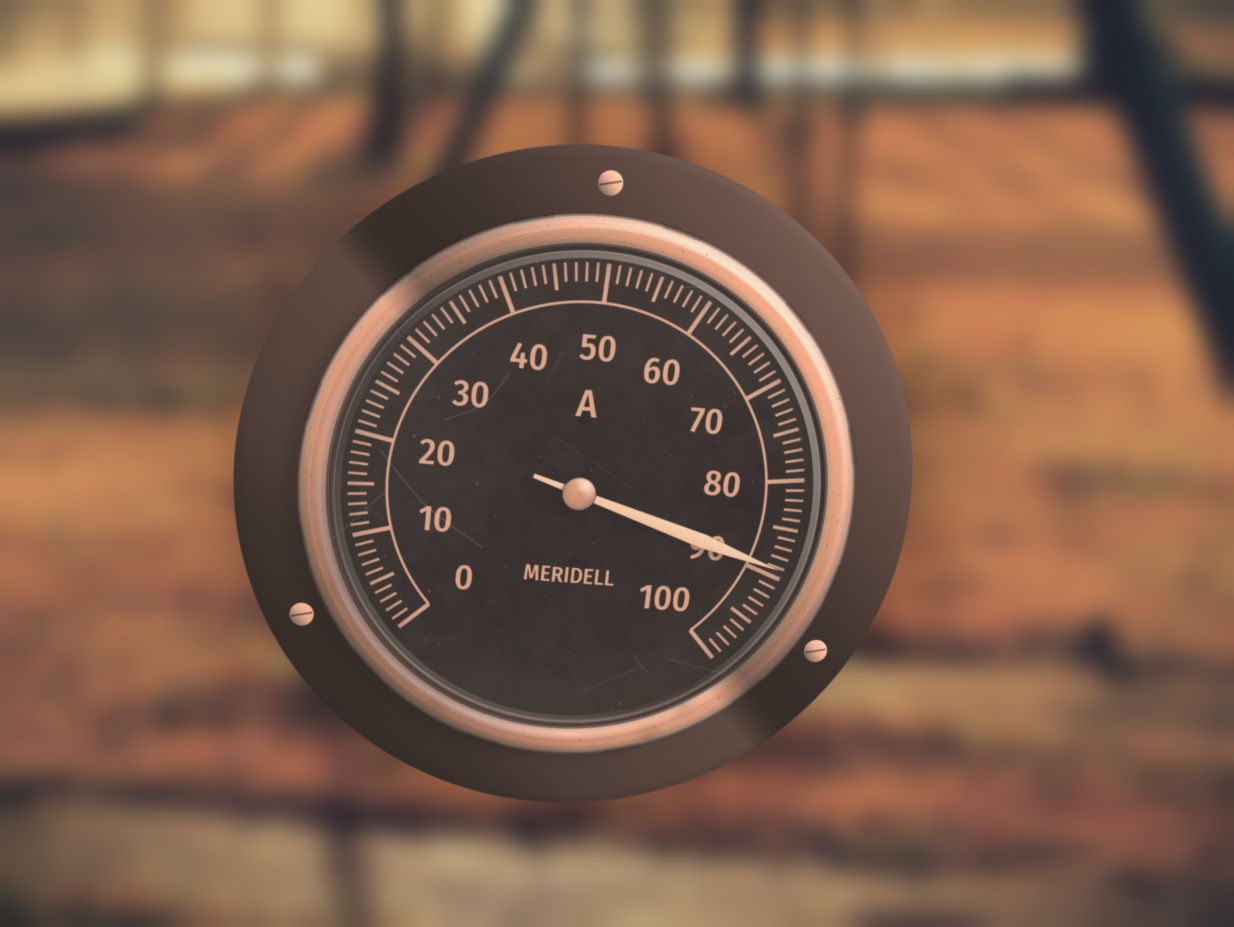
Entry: 89 A
